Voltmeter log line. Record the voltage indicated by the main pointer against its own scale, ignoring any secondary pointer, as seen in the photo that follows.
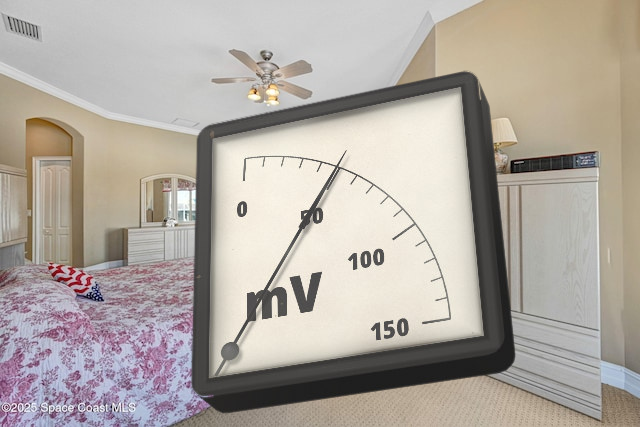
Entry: 50 mV
